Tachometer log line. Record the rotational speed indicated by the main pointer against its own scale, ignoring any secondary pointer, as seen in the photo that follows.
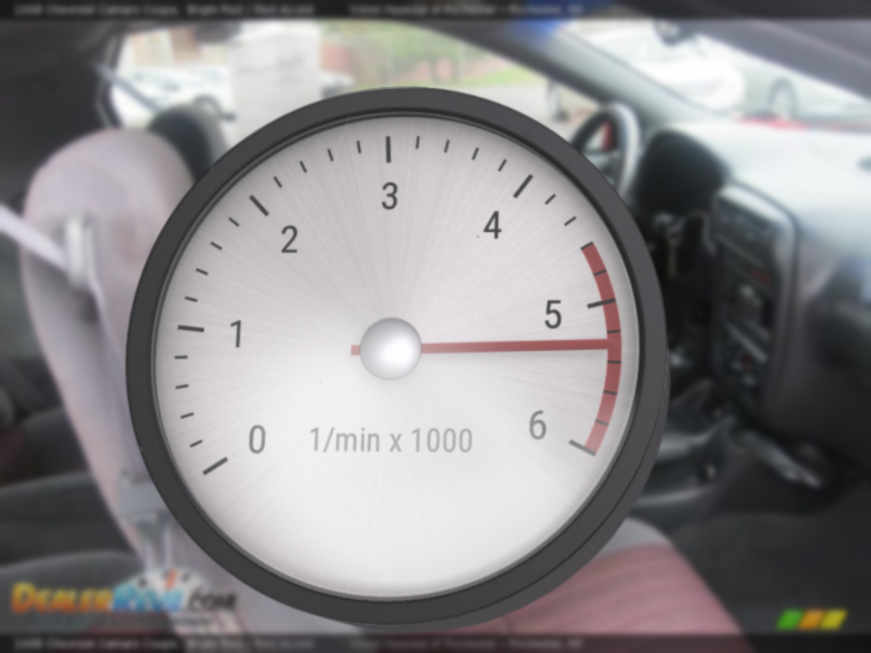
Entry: 5300 rpm
